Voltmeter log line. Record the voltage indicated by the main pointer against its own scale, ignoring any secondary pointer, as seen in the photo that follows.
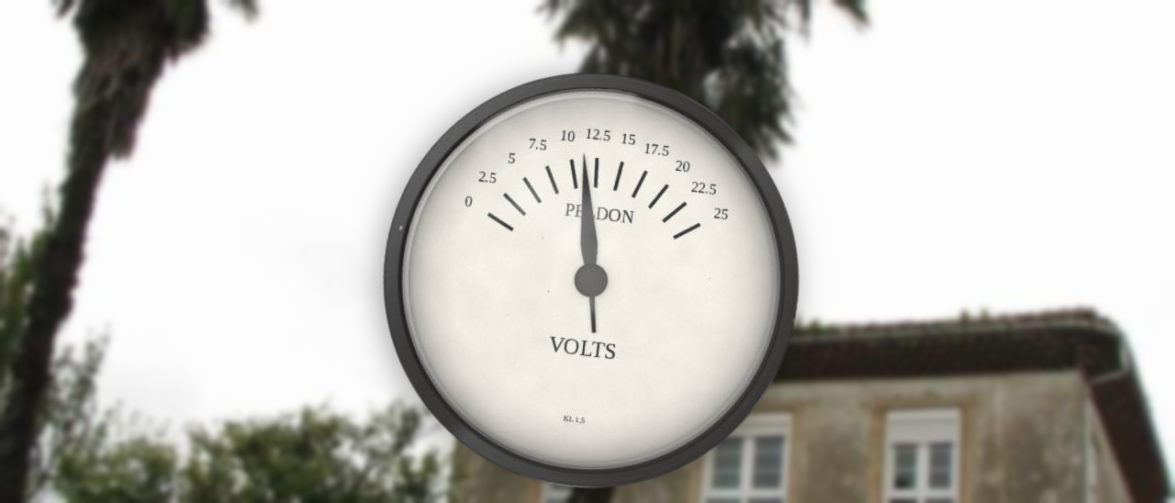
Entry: 11.25 V
